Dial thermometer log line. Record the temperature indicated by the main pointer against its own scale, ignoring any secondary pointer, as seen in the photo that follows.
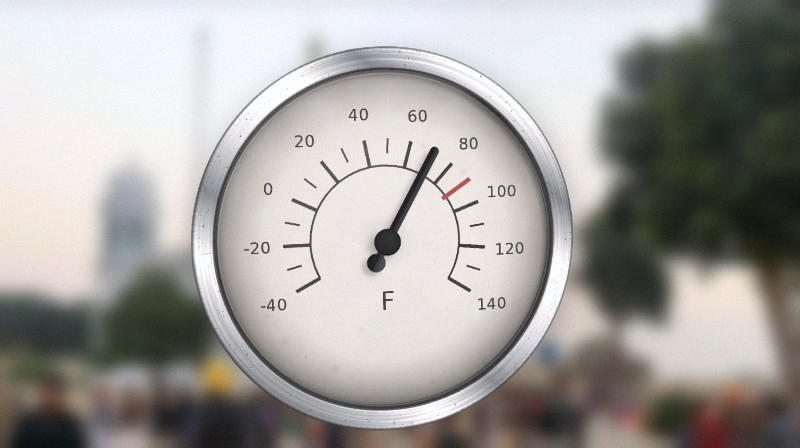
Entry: 70 °F
